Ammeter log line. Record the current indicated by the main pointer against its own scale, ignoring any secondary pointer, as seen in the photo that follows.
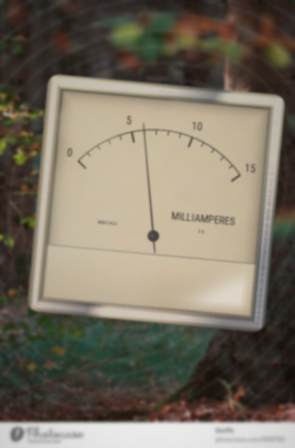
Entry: 6 mA
